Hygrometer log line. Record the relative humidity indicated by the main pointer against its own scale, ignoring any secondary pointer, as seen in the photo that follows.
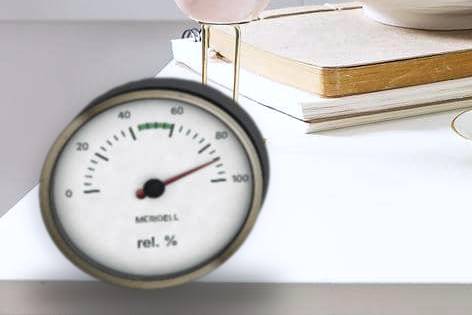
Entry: 88 %
